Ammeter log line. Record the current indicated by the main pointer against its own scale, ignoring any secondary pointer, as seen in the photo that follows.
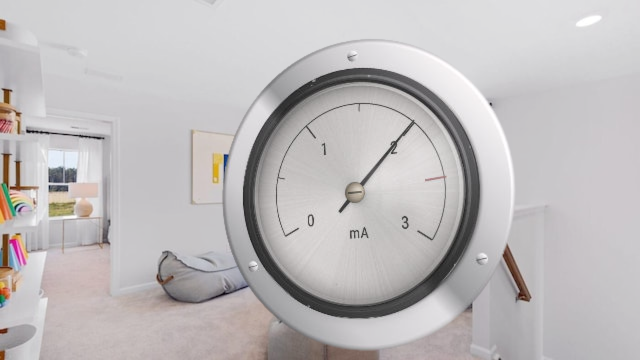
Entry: 2 mA
